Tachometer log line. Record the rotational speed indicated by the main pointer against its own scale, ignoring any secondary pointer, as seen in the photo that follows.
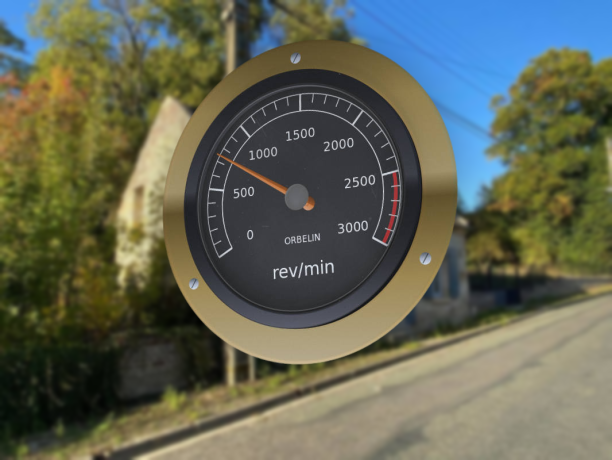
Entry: 750 rpm
